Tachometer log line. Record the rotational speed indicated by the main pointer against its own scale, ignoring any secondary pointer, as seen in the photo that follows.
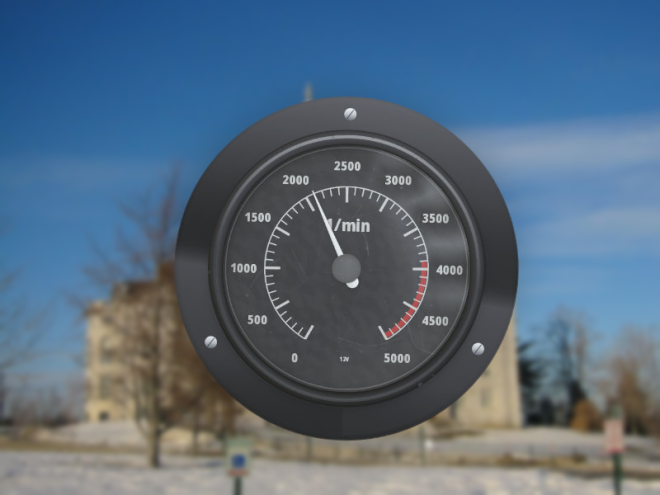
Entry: 2100 rpm
